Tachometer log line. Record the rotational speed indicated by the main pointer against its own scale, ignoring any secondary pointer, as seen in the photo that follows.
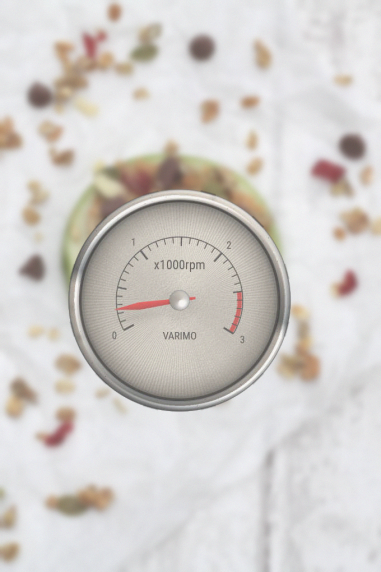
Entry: 250 rpm
